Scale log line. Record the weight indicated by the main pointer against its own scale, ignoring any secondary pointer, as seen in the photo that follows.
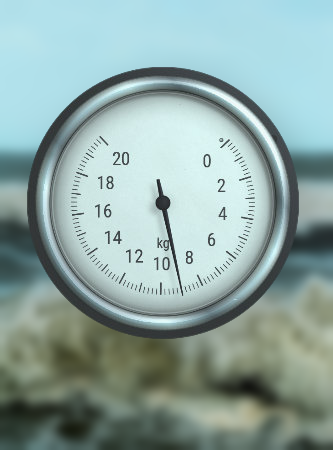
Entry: 9 kg
